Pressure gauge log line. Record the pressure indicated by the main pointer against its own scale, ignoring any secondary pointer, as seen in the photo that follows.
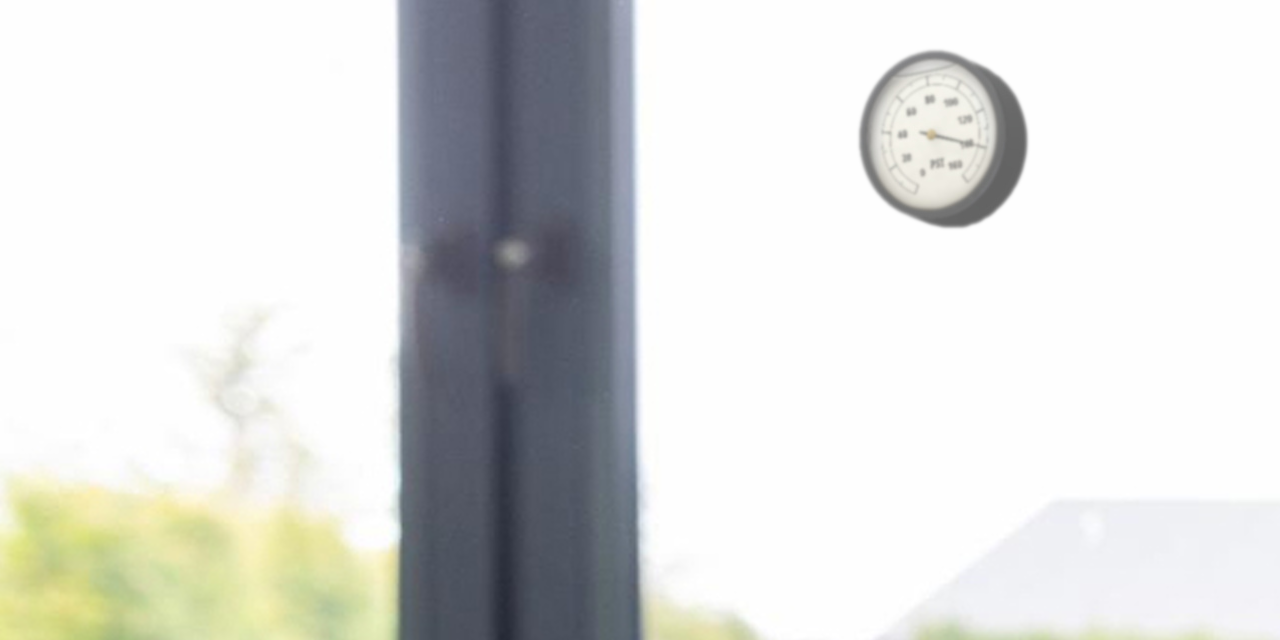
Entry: 140 psi
